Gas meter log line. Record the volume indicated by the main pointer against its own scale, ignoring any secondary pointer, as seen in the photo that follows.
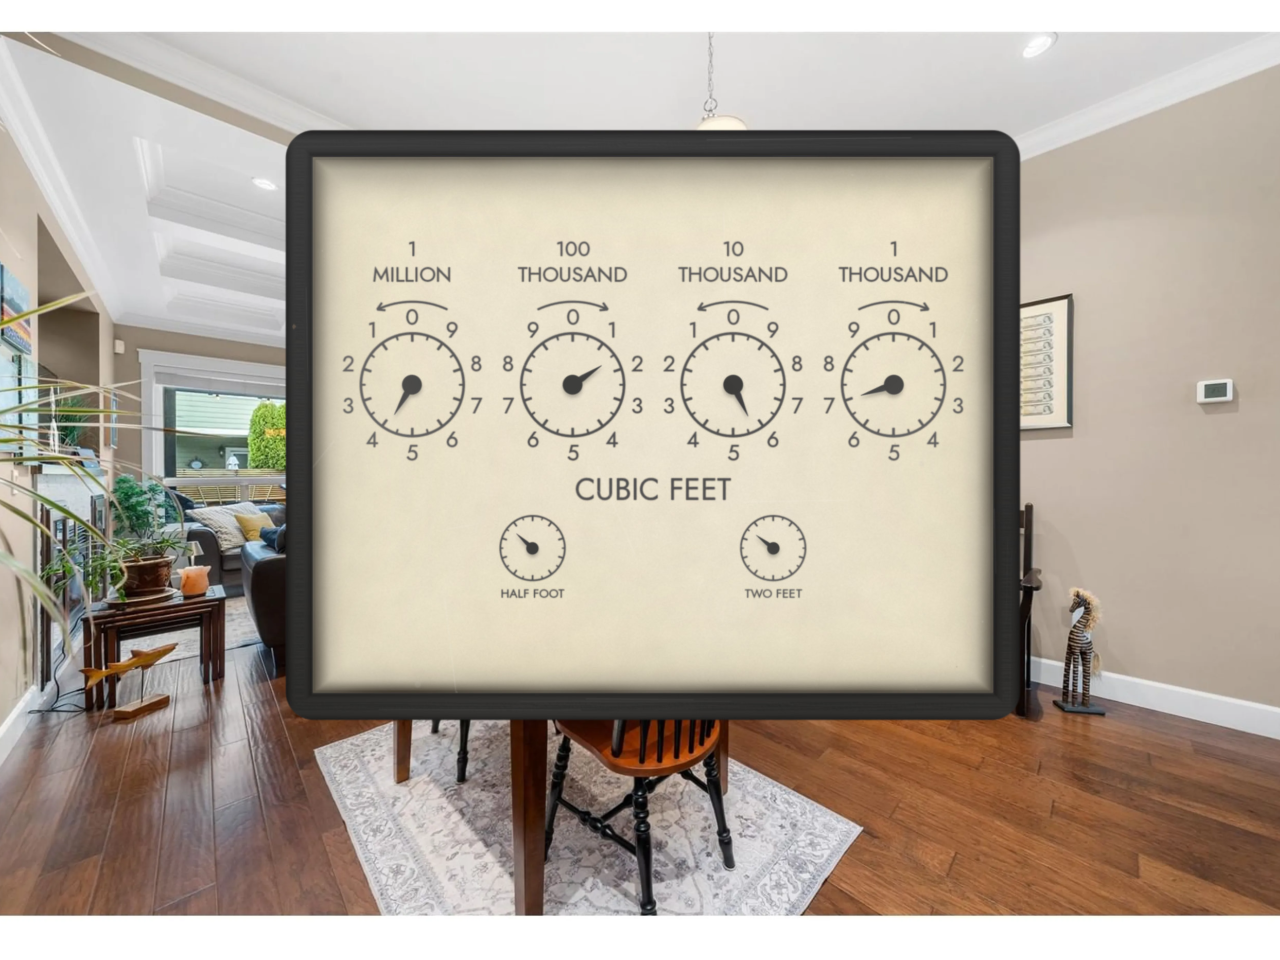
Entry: 415700 ft³
